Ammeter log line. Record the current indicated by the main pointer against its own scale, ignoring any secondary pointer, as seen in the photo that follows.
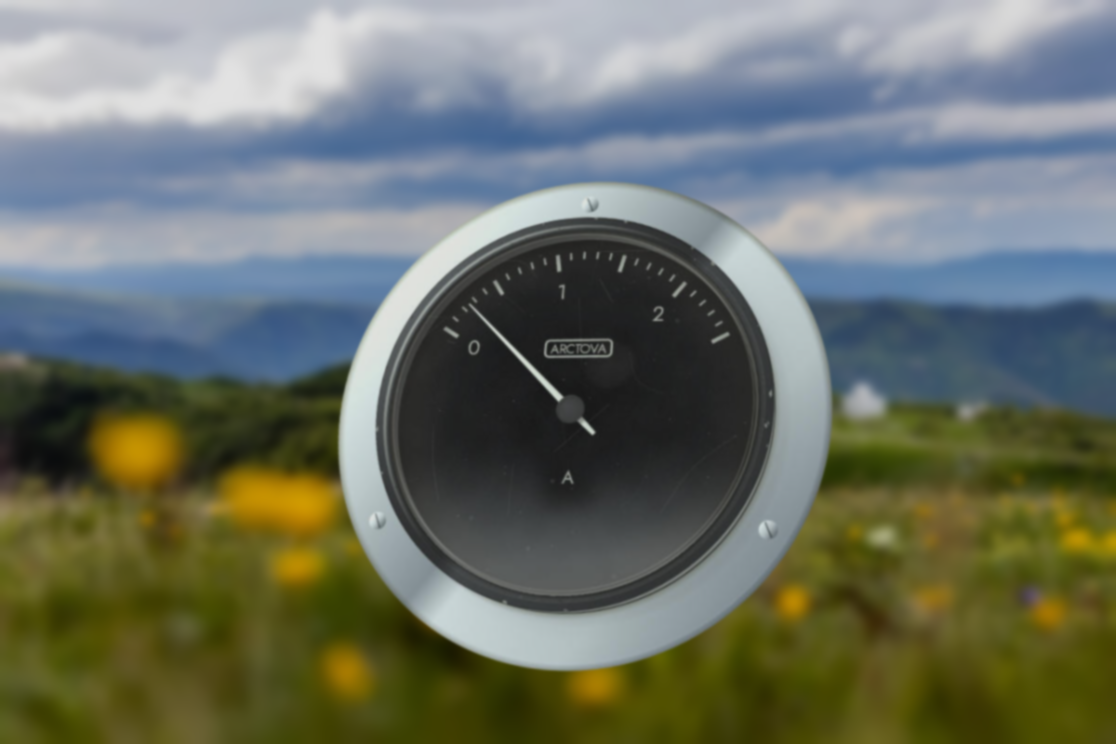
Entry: 0.25 A
